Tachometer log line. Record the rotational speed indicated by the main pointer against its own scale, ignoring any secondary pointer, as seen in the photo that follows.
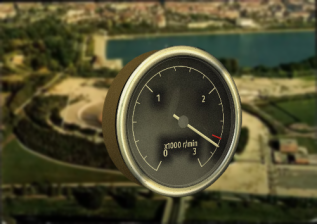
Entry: 2700 rpm
